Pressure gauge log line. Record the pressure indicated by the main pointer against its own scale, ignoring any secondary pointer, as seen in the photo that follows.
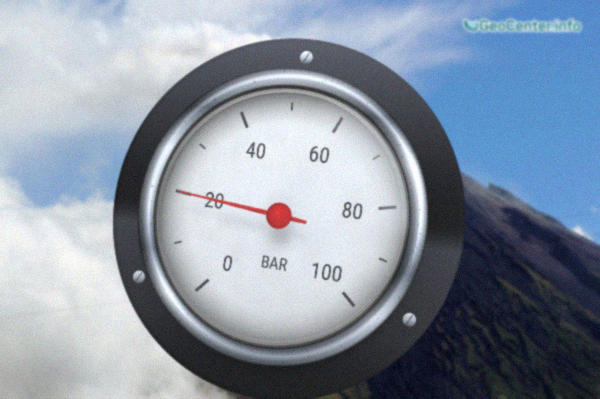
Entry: 20 bar
